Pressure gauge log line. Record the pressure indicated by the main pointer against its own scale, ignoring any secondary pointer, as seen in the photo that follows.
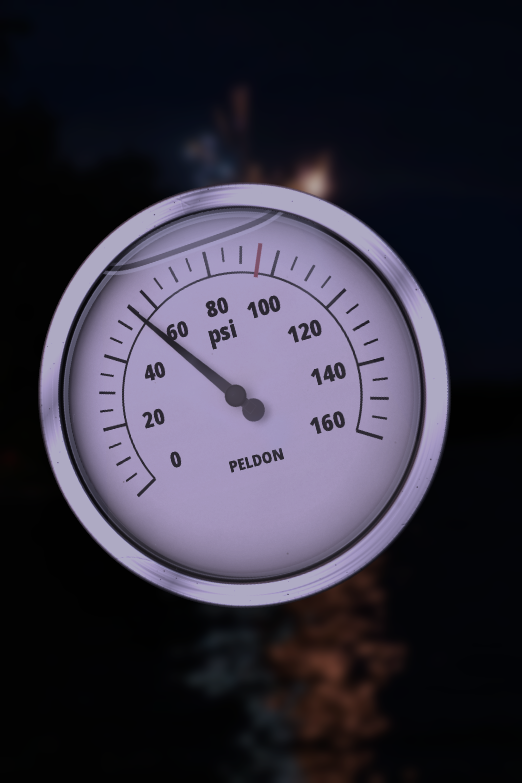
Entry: 55 psi
